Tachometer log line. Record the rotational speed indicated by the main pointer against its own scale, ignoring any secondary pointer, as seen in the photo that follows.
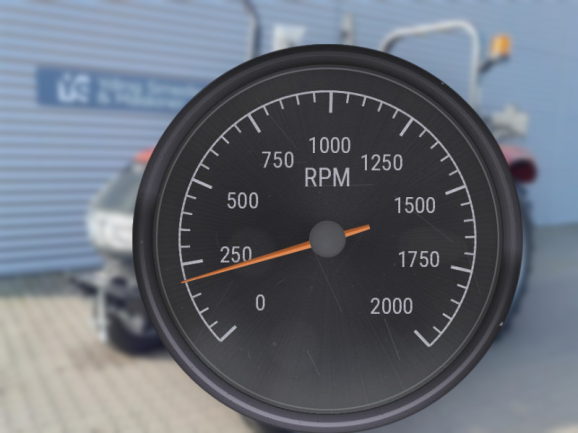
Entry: 200 rpm
